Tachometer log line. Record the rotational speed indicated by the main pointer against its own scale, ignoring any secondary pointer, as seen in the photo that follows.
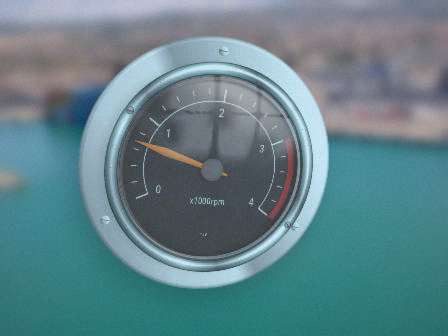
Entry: 700 rpm
